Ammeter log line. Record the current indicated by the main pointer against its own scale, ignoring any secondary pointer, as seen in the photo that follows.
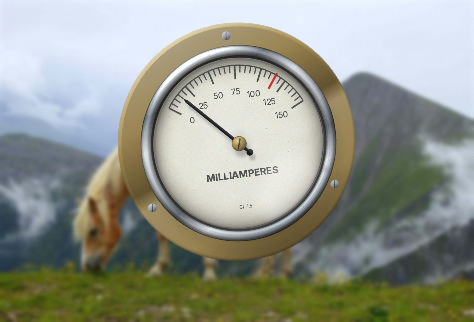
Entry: 15 mA
